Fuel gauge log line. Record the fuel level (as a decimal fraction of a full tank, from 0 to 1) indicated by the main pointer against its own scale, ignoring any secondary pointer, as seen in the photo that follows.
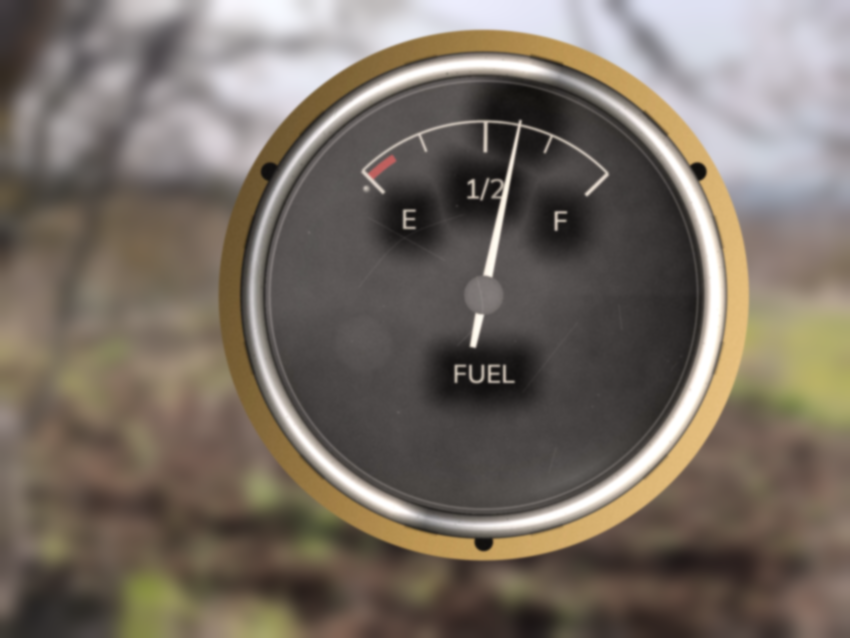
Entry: 0.625
